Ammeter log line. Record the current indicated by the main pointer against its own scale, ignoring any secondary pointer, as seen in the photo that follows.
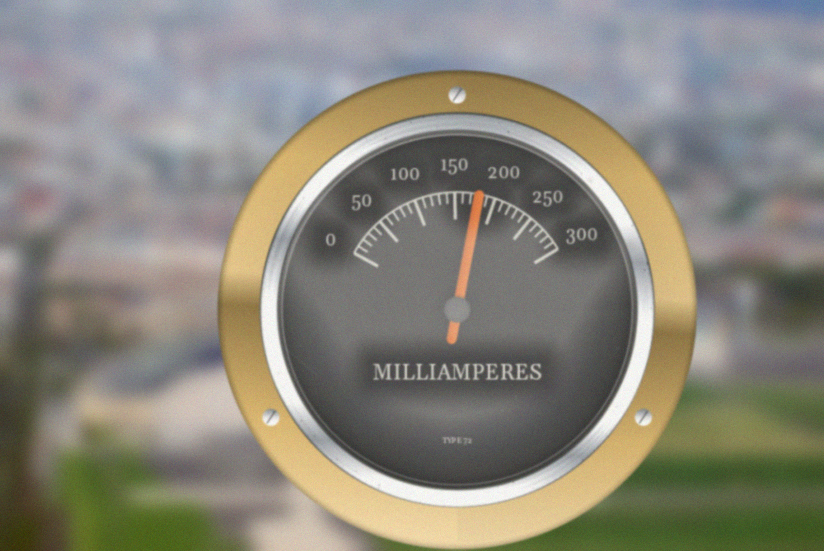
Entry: 180 mA
